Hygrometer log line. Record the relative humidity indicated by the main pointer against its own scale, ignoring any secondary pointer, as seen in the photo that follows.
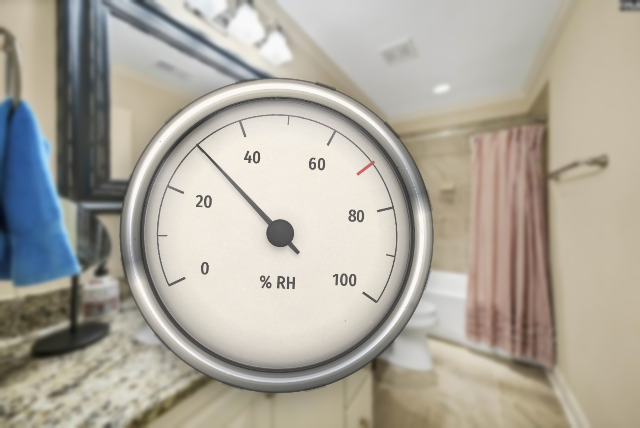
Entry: 30 %
